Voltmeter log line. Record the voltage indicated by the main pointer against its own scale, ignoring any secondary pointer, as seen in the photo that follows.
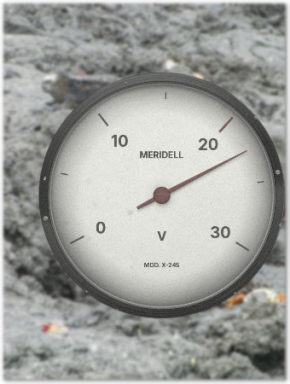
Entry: 22.5 V
